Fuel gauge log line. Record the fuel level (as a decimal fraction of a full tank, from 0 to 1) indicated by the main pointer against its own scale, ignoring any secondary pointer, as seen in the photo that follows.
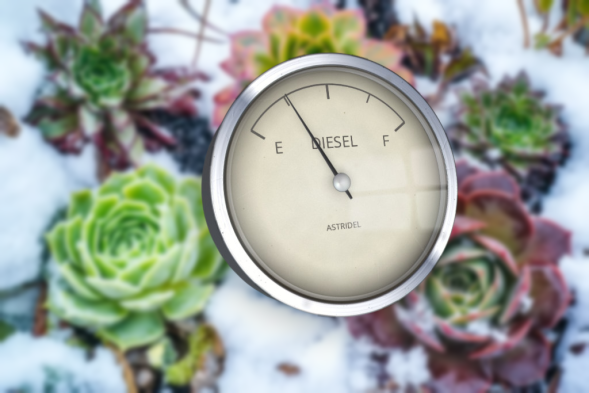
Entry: 0.25
